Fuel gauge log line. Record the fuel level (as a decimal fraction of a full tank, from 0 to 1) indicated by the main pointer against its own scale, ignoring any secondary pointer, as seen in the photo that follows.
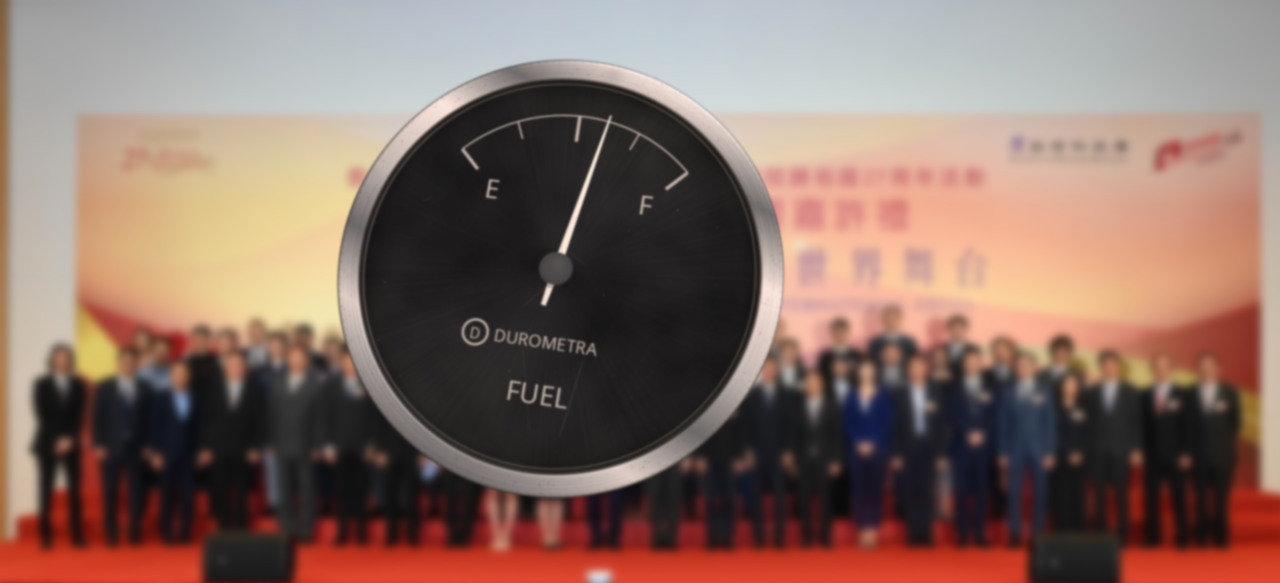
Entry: 0.625
